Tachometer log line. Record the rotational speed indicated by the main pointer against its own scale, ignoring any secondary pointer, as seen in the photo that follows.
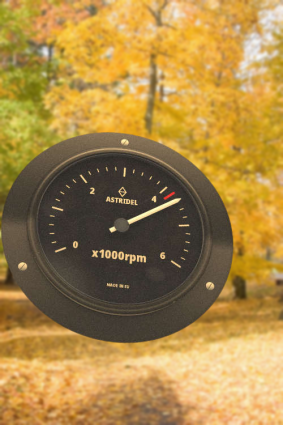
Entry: 4400 rpm
